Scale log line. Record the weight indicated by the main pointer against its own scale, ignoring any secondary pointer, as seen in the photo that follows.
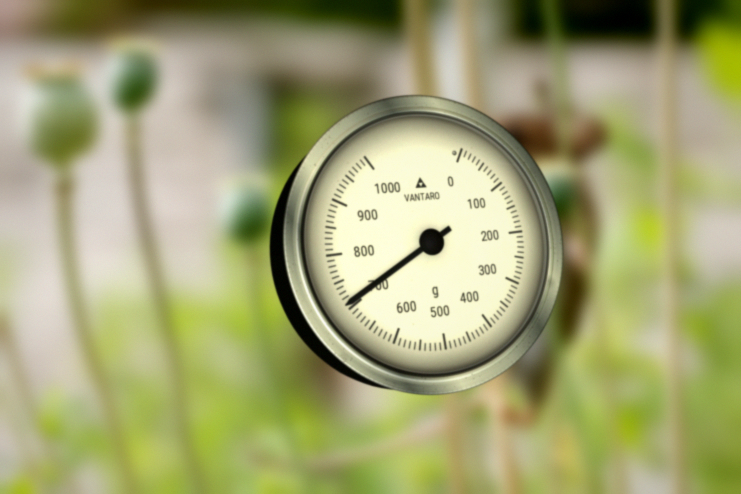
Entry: 710 g
